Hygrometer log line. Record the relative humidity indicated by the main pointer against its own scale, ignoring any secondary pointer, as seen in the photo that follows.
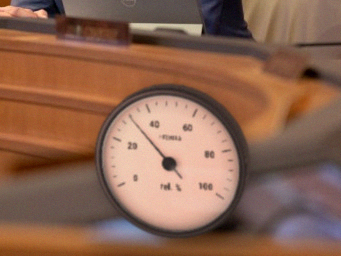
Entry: 32 %
